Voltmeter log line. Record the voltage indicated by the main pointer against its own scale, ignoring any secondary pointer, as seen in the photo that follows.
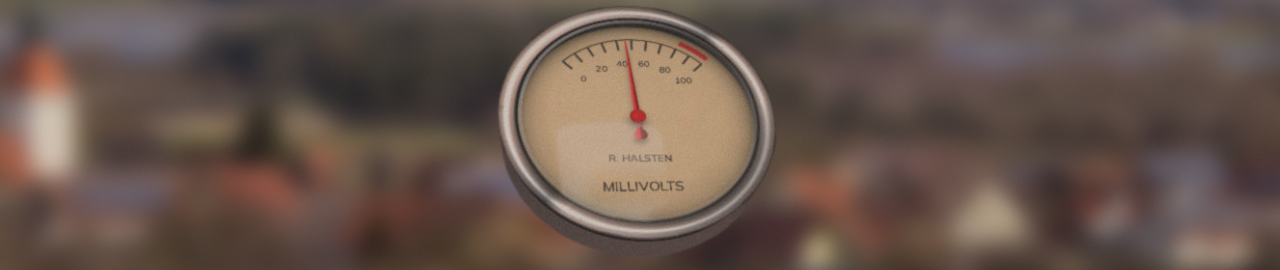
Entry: 45 mV
